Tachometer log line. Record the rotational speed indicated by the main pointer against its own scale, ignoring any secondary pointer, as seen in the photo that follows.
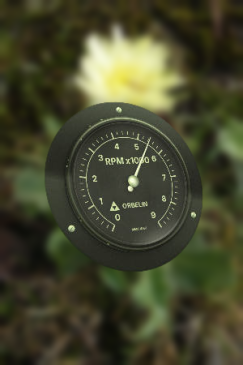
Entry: 5400 rpm
